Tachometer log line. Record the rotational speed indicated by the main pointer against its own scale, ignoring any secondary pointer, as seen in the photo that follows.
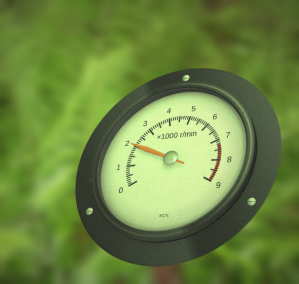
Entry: 2000 rpm
